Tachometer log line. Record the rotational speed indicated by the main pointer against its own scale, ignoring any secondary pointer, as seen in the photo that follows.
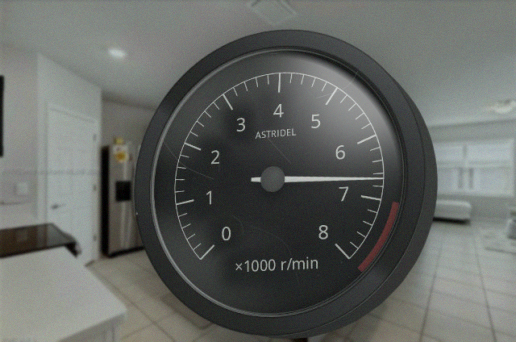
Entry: 6700 rpm
